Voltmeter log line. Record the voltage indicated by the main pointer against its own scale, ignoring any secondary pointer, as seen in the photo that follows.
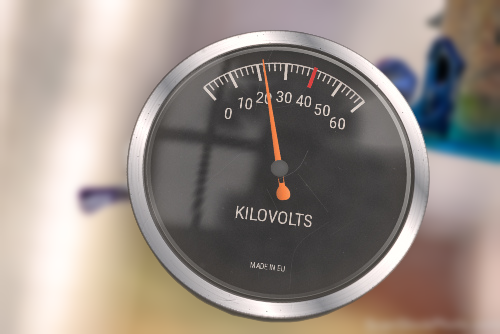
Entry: 22 kV
